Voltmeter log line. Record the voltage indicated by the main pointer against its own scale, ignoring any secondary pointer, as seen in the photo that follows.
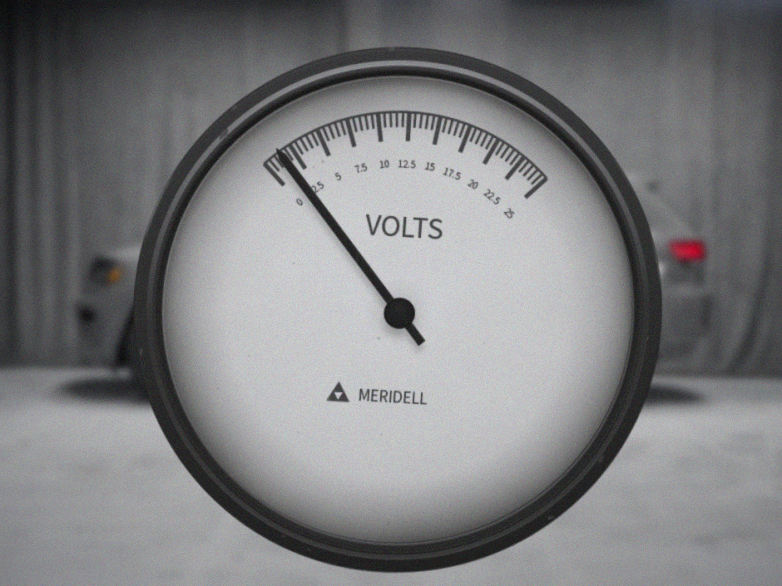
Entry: 1.5 V
